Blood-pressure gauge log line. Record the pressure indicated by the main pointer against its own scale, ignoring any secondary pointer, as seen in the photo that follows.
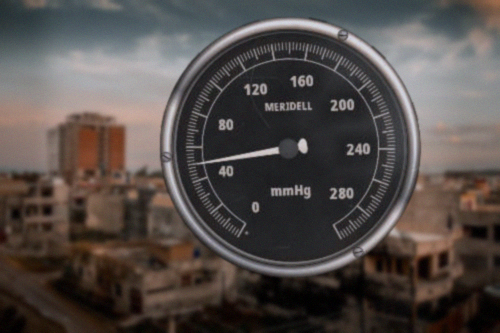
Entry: 50 mmHg
